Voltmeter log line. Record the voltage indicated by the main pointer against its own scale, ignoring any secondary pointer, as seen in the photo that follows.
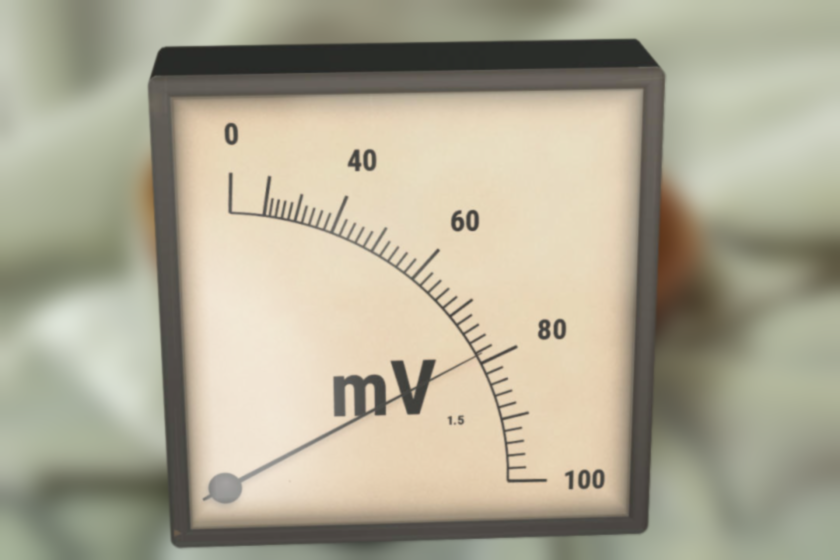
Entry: 78 mV
